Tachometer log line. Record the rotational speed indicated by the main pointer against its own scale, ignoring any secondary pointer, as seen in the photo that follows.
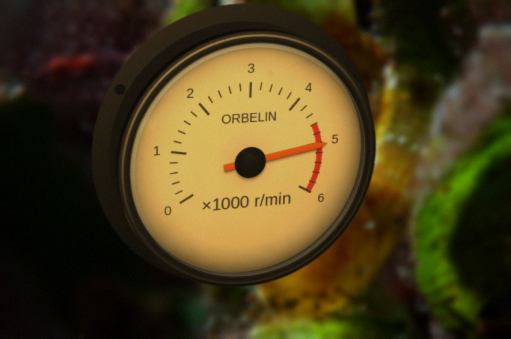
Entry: 5000 rpm
